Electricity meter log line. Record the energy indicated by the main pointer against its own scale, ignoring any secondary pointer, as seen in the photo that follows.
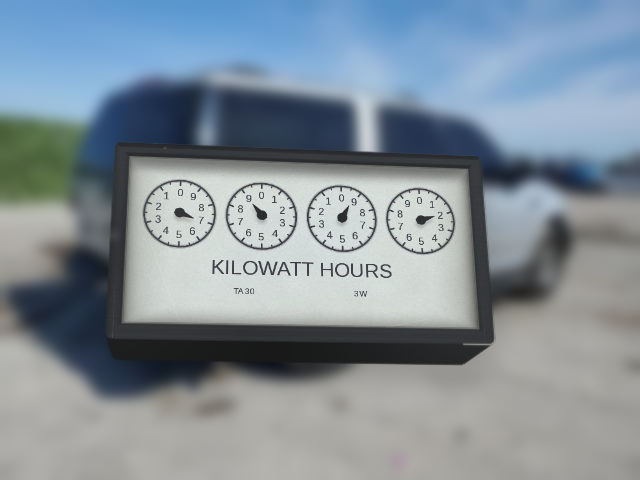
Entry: 6892 kWh
